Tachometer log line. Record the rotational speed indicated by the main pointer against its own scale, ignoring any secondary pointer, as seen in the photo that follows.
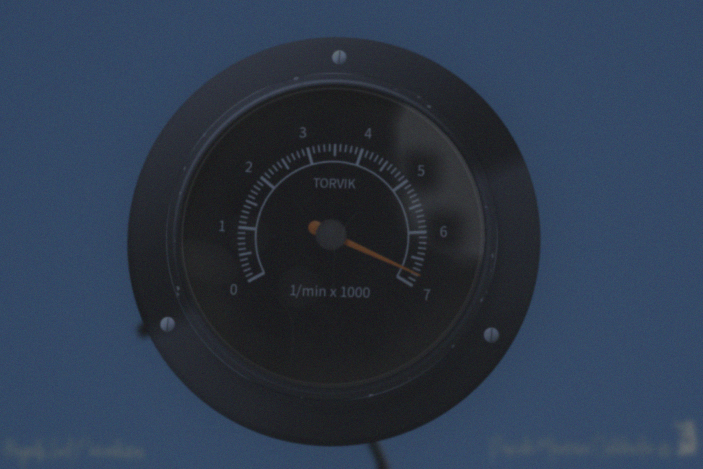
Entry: 6800 rpm
